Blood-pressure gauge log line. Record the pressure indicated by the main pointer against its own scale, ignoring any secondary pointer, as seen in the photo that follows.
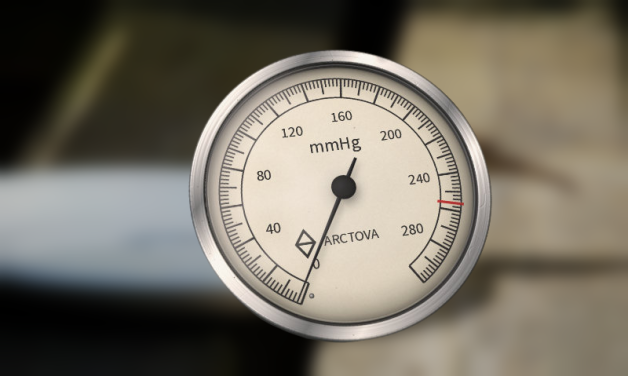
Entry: 2 mmHg
